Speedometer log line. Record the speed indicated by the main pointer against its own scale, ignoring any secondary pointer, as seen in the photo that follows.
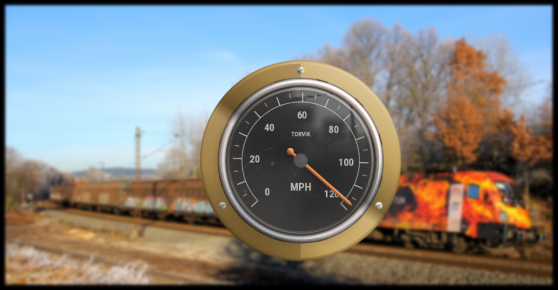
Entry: 117.5 mph
